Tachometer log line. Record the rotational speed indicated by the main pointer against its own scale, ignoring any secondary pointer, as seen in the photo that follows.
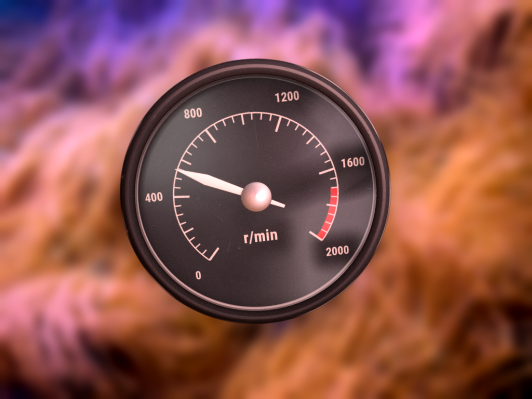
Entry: 550 rpm
